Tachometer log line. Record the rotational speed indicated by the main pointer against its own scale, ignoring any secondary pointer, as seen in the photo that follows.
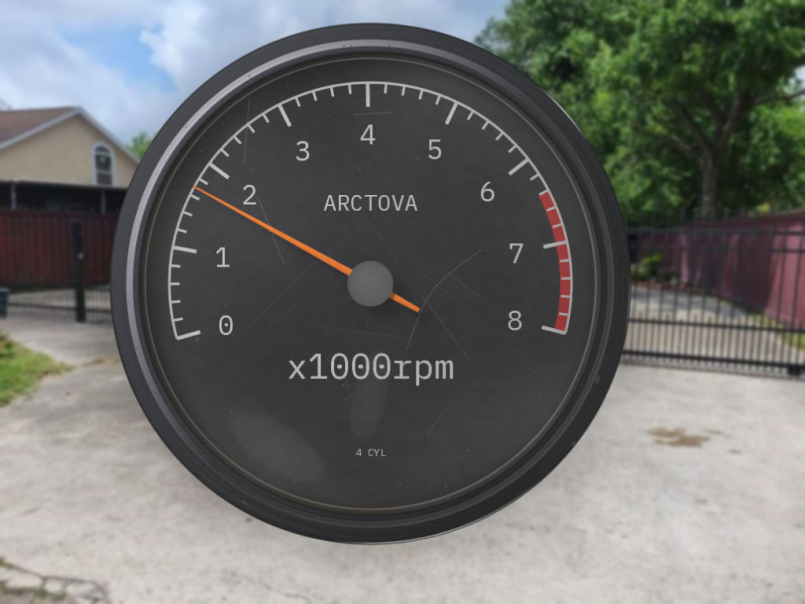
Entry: 1700 rpm
